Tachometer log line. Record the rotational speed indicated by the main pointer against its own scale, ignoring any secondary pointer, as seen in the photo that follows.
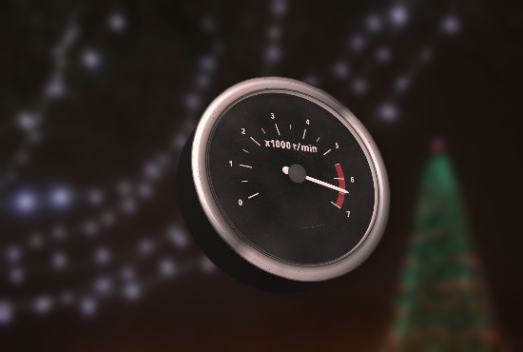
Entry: 6500 rpm
